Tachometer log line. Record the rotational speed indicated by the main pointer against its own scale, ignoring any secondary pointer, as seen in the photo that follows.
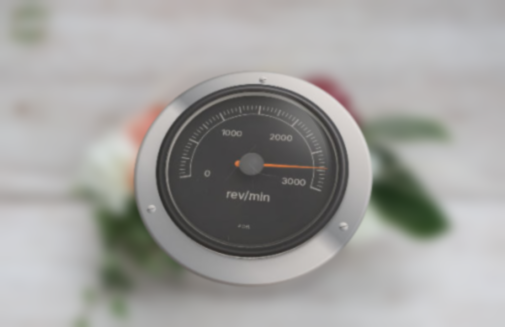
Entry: 2750 rpm
